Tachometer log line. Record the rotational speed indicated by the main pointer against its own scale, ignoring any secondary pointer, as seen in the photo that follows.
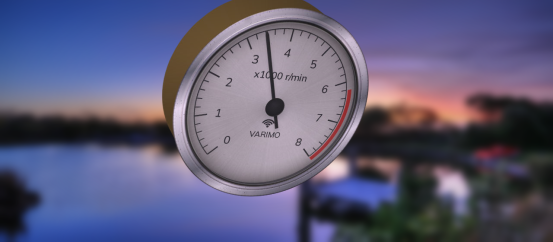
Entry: 3400 rpm
